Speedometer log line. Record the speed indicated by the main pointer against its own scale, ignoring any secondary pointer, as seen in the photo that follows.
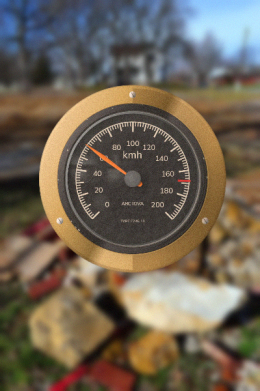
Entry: 60 km/h
